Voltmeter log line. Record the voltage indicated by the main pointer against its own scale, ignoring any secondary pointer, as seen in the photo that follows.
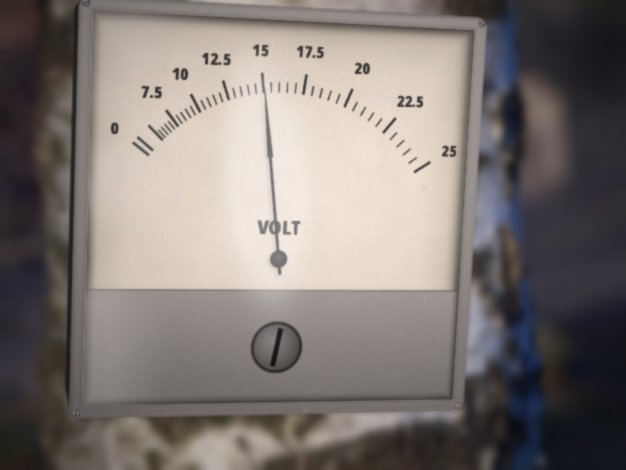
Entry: 15 V
